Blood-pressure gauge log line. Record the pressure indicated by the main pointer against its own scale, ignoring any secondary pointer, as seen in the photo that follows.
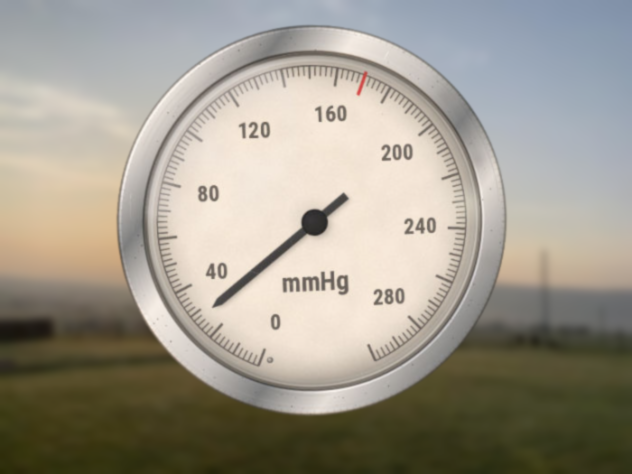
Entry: 28 mmHg
